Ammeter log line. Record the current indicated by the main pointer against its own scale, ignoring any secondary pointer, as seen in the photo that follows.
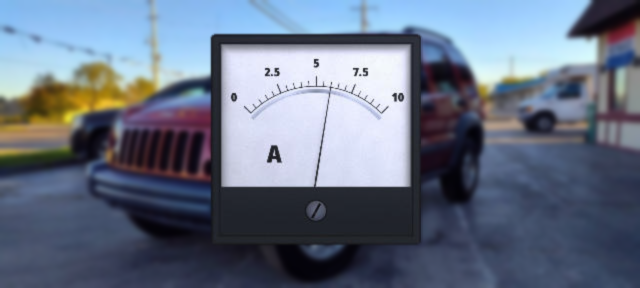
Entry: 6 A
